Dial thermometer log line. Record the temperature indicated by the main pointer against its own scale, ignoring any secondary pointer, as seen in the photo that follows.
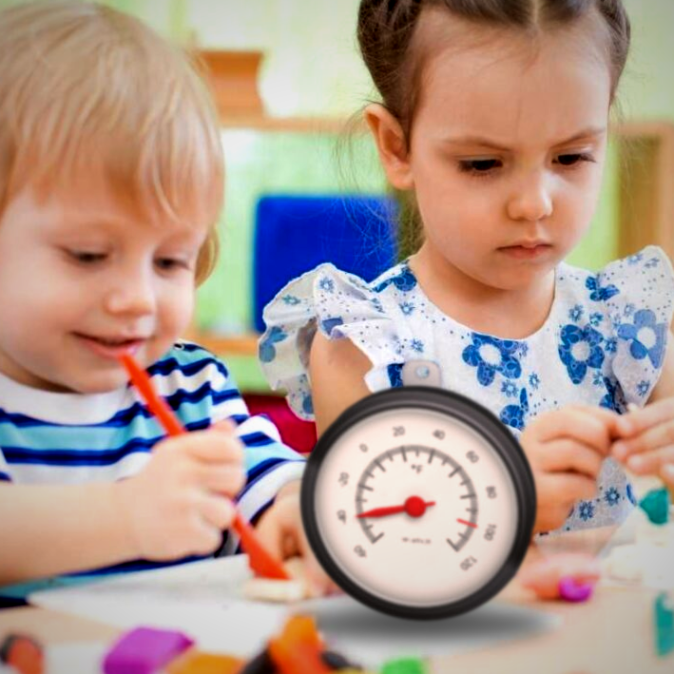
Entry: -40 °F
